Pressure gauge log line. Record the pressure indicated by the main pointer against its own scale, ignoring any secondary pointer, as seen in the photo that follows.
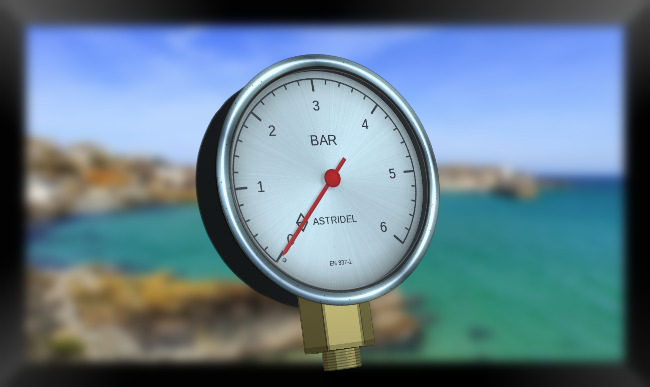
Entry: 0 bar
